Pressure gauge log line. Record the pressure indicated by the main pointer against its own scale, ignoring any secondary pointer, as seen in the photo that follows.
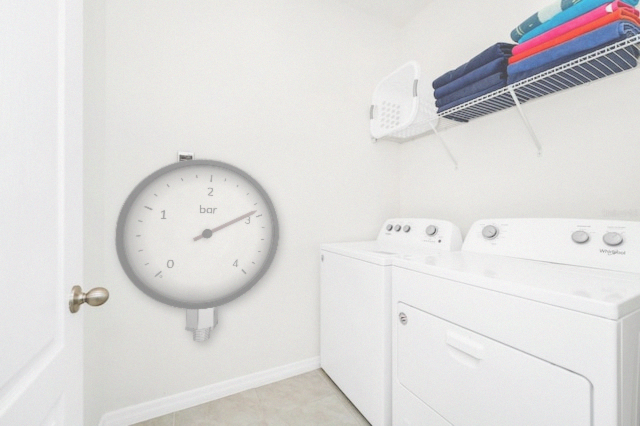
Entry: 2.9 bar
